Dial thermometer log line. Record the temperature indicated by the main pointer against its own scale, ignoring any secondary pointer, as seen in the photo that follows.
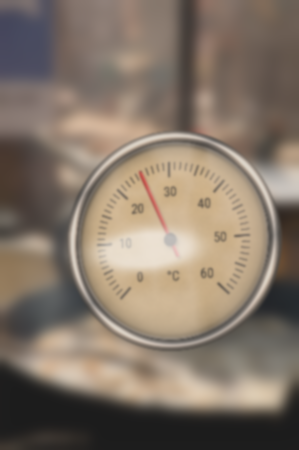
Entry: 25 °C
